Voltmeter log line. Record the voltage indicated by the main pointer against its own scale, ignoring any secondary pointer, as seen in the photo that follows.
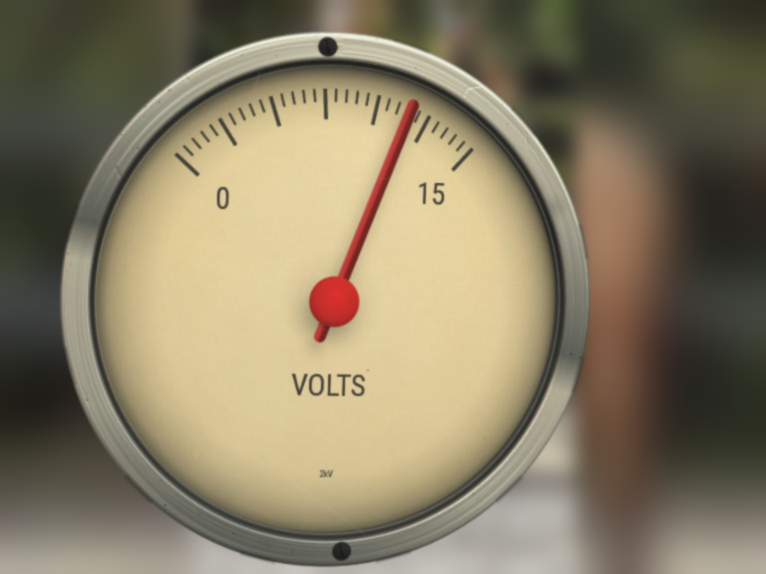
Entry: 11.5 V
